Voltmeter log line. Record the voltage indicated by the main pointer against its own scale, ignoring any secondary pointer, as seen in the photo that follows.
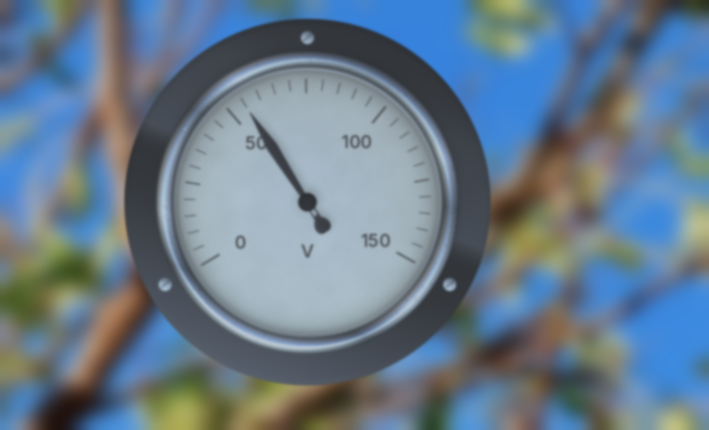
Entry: 55 V
